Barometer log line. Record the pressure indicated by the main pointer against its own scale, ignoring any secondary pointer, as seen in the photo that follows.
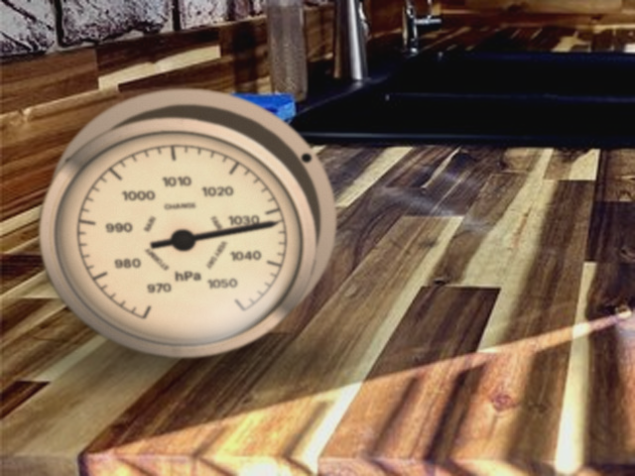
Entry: 1032 hPa
